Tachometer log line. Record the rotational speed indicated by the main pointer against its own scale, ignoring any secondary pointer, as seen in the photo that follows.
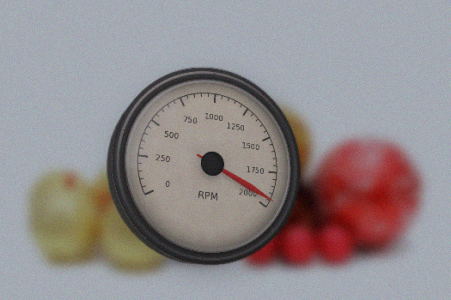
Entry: 1950 rpm
